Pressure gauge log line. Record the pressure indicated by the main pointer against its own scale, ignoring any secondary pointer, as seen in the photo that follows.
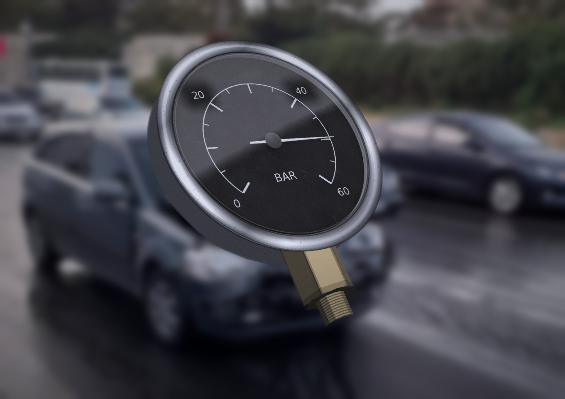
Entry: 50 bar
